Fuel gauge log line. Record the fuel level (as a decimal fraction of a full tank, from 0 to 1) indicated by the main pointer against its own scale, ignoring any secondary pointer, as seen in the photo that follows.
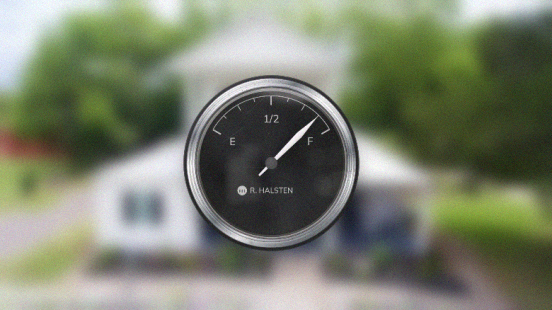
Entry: 0.875
